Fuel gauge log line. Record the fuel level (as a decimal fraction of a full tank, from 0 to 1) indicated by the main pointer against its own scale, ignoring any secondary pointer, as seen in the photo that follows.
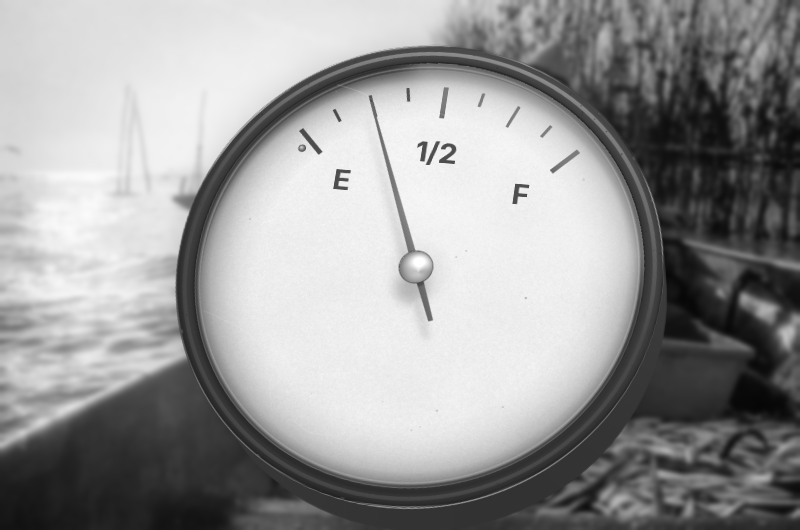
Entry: 0.25
